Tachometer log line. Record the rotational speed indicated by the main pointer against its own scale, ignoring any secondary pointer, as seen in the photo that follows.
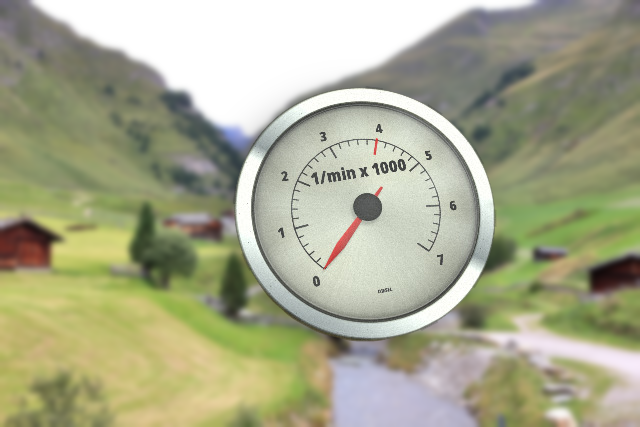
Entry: 0 rpm
